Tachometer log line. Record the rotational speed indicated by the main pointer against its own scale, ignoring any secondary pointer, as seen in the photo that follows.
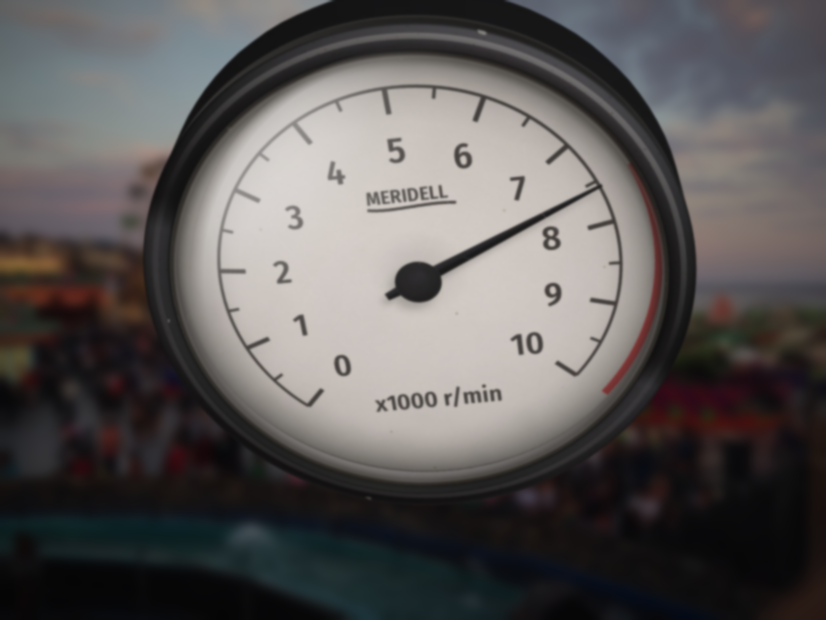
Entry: 7500 rpm
